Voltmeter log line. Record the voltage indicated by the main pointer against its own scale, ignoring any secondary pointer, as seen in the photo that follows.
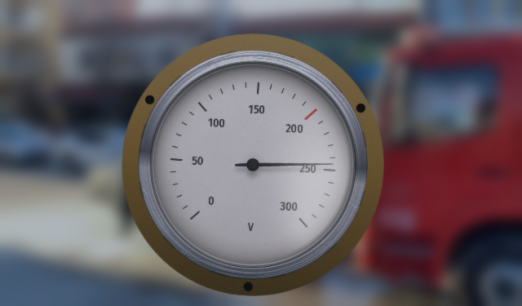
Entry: 245 V
